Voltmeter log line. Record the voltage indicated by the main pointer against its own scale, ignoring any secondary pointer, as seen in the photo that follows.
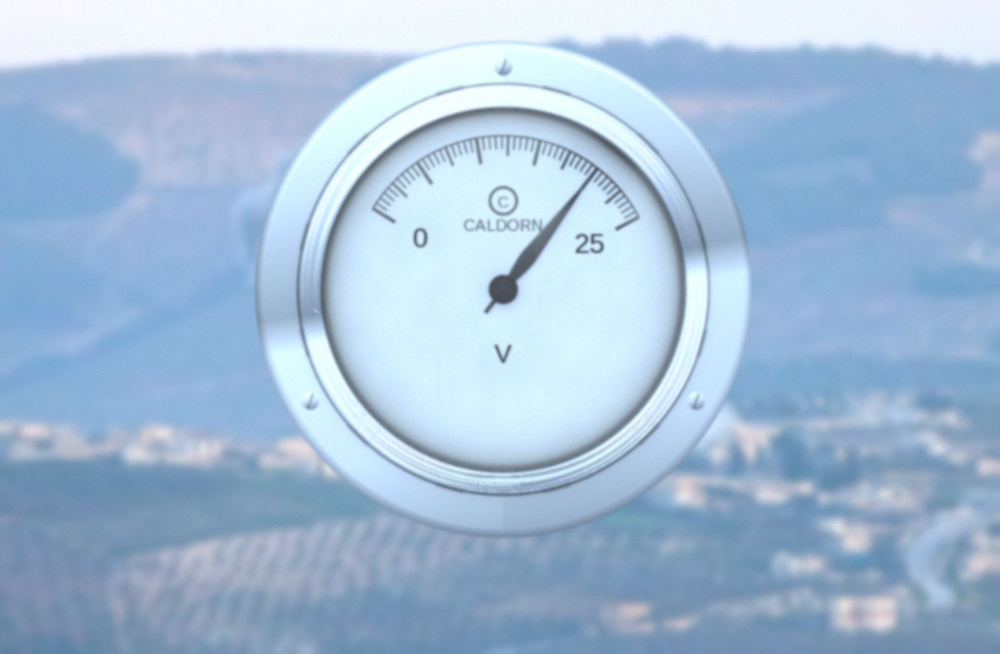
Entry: 20 V
